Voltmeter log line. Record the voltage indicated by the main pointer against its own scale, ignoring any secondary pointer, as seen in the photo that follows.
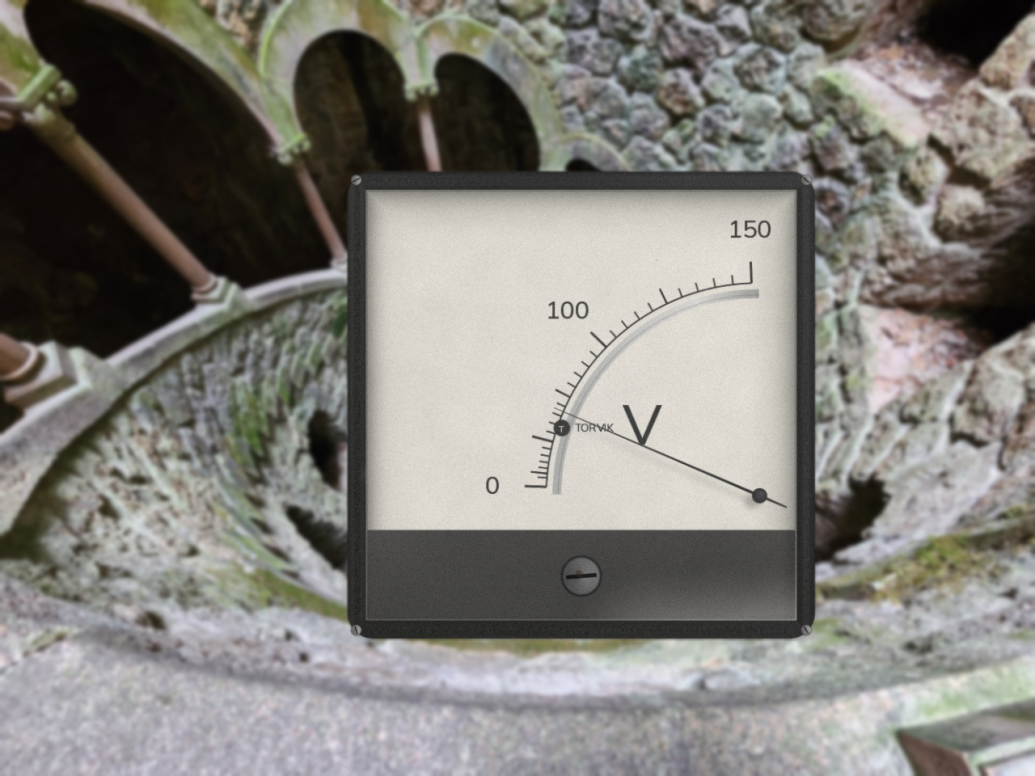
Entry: 67.5 V
